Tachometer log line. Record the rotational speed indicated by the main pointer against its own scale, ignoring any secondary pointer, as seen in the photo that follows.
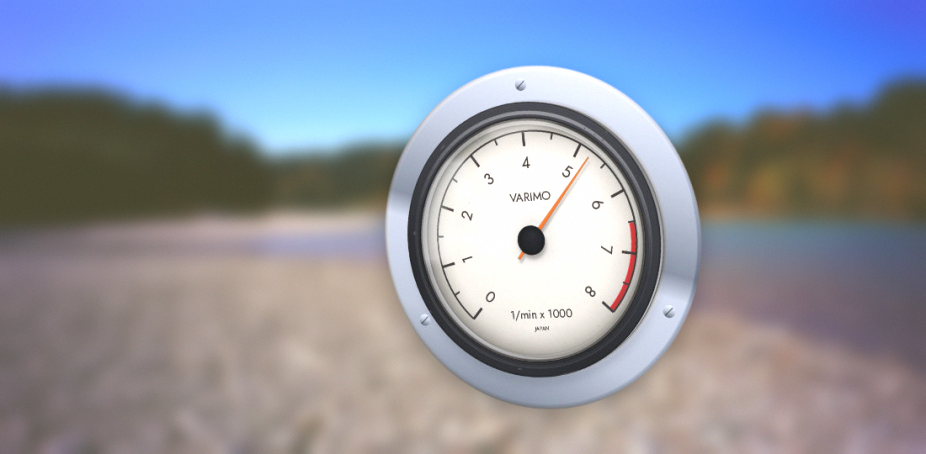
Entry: 5250 rpm
